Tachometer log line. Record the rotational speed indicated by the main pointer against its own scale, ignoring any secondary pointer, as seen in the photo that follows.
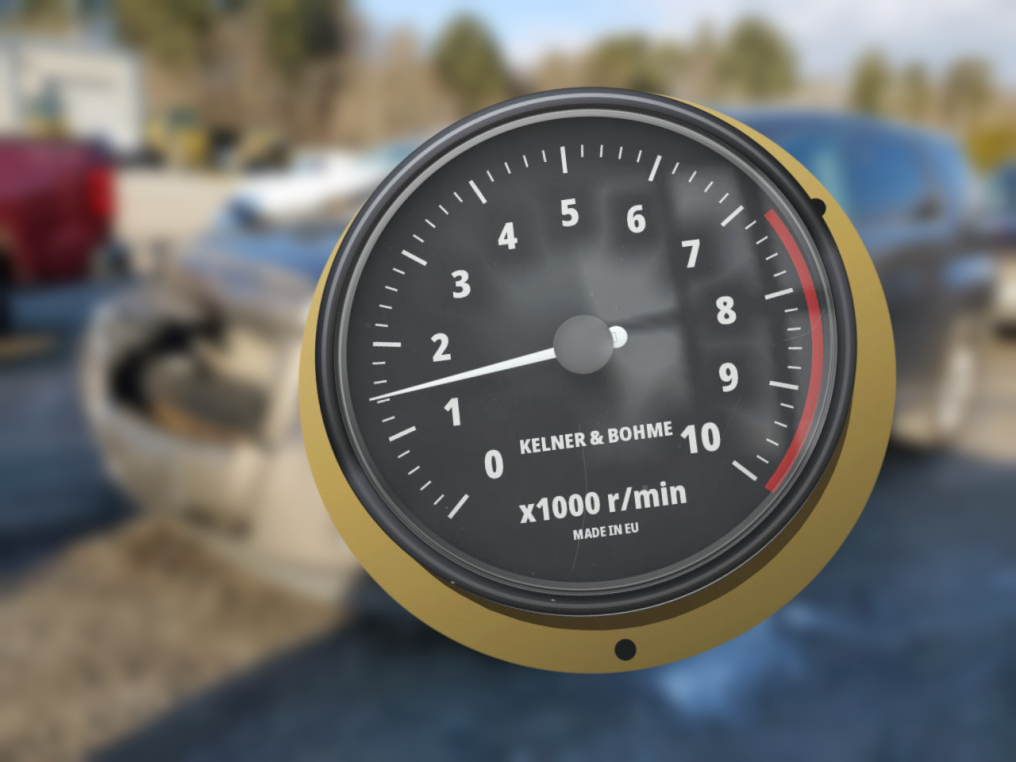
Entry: 1400 rpm
